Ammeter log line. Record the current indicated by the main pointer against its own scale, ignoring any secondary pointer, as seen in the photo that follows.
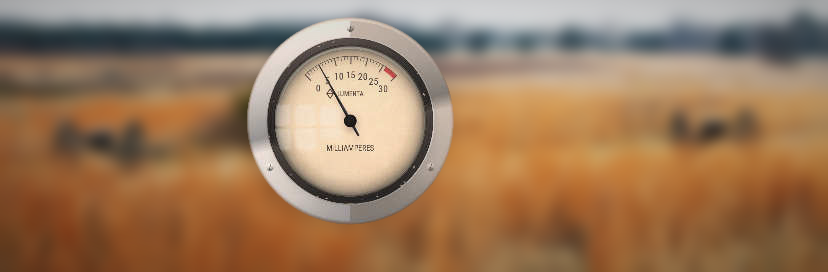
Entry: 5 mA
